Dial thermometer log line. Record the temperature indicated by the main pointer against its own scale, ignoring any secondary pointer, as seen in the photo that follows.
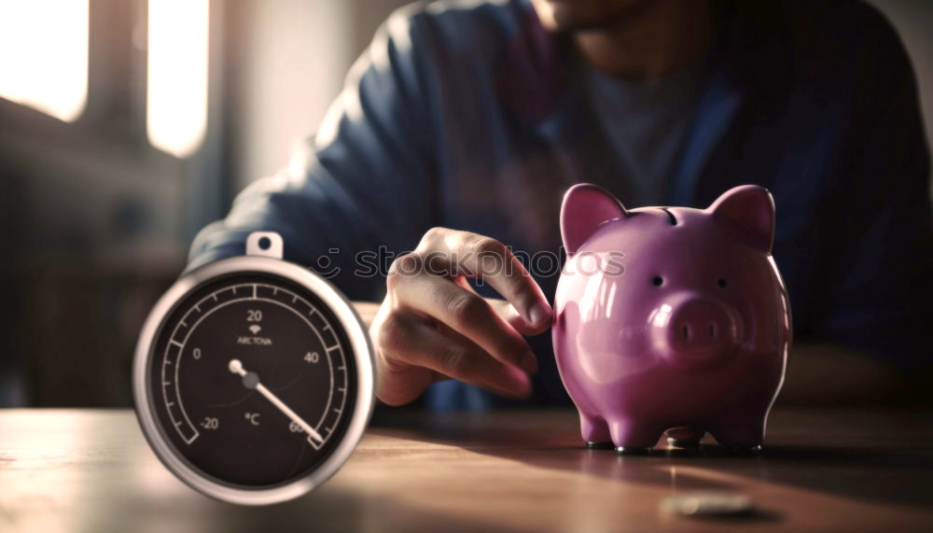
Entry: 58 °C
